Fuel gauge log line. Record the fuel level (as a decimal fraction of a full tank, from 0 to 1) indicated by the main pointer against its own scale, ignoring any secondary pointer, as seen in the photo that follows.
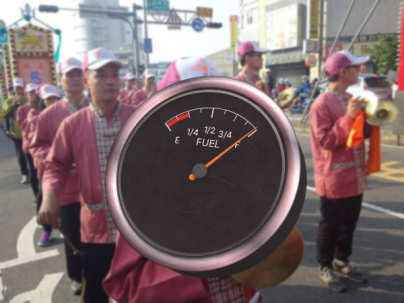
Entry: 1
